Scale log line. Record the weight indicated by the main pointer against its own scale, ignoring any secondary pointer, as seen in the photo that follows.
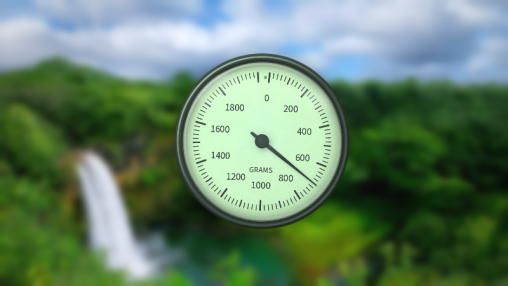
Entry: 700 g
